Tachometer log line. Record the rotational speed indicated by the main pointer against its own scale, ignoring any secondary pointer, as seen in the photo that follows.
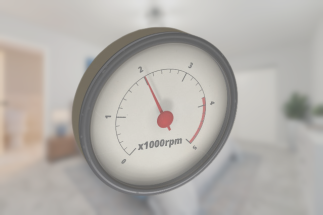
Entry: 2000 rpm
